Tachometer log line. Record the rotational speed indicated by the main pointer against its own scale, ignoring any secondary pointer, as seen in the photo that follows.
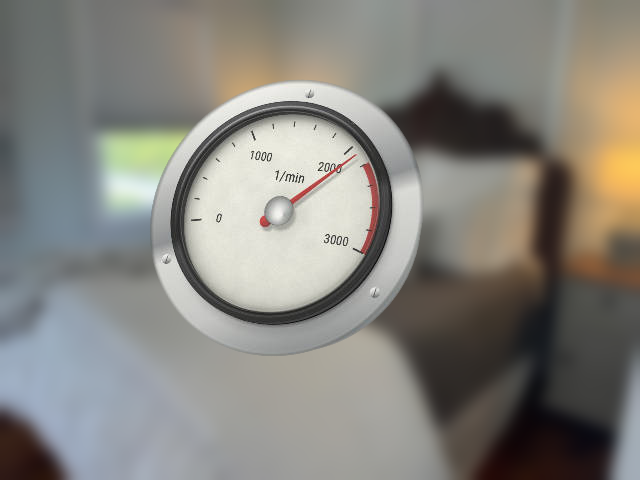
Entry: 2100 rpm
